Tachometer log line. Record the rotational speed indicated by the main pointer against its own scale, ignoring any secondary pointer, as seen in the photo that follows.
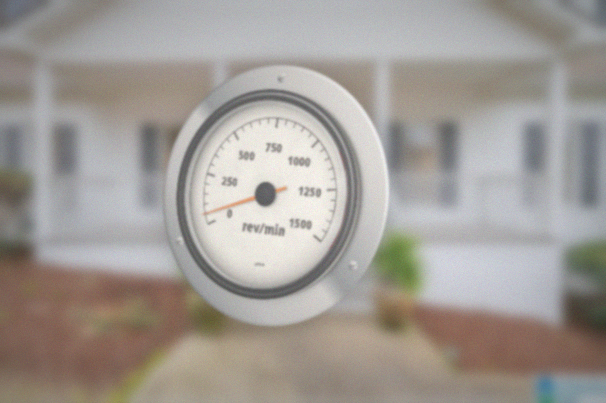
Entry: 50 rpm
